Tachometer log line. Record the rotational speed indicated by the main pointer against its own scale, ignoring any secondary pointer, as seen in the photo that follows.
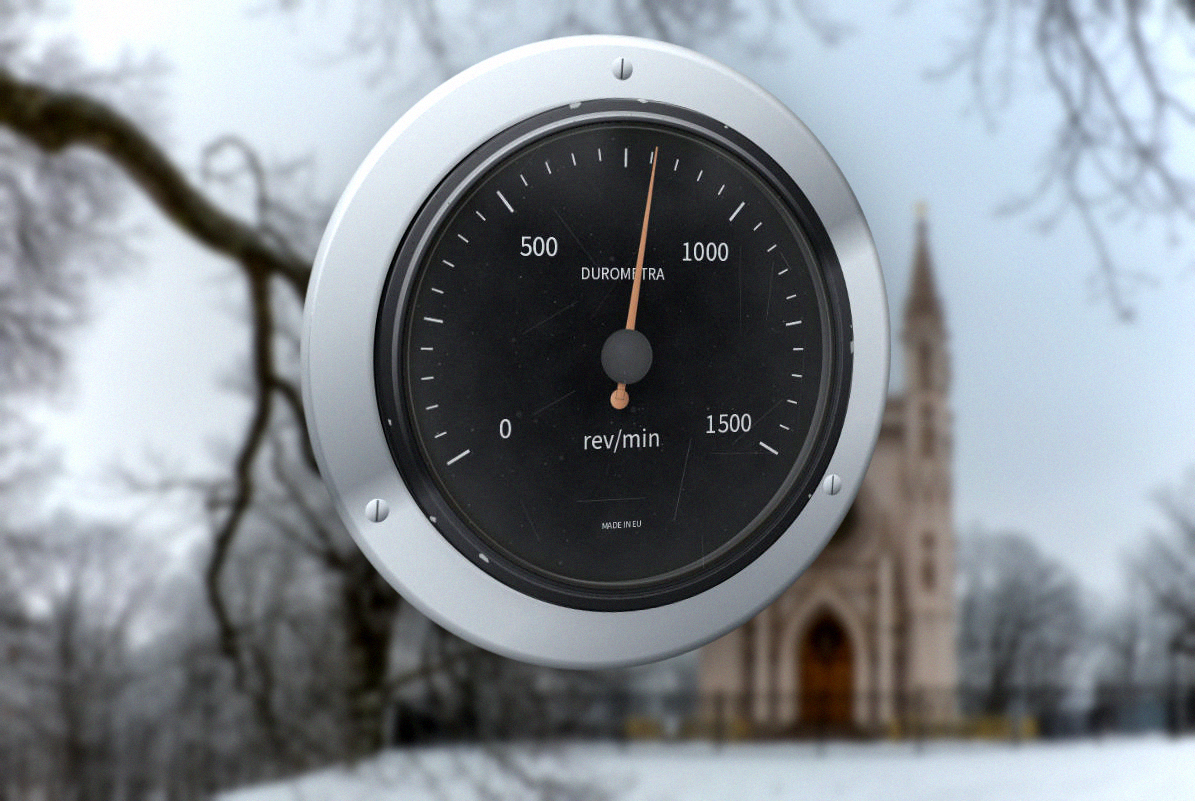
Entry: 800 rpm
